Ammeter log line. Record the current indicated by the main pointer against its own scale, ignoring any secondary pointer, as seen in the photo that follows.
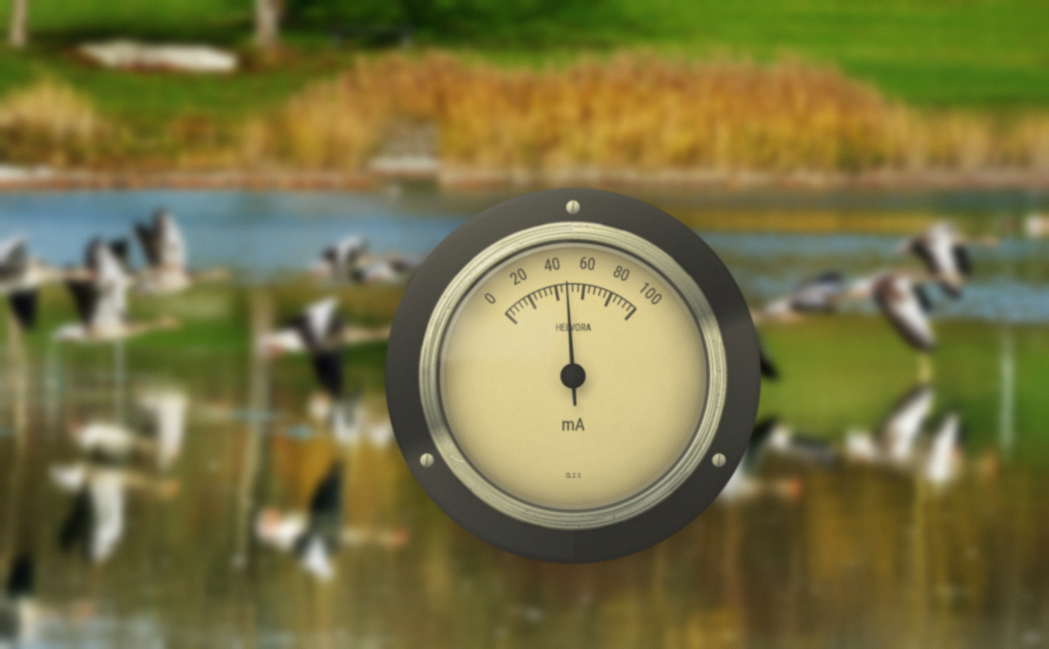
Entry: 48 mA
